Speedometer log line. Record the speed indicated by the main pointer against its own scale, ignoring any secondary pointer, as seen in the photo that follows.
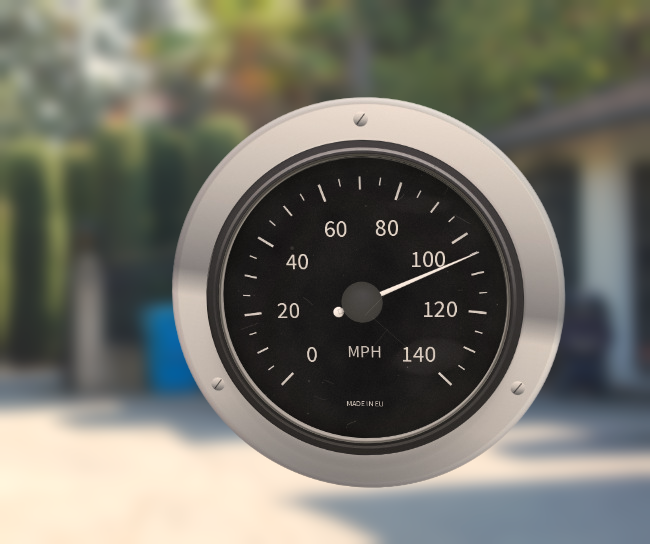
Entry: 105 mph
